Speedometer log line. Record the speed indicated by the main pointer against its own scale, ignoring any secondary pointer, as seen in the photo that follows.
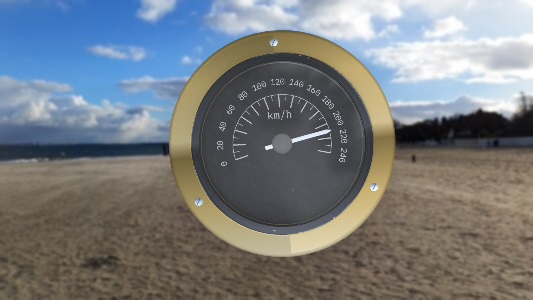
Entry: 210 km/h
